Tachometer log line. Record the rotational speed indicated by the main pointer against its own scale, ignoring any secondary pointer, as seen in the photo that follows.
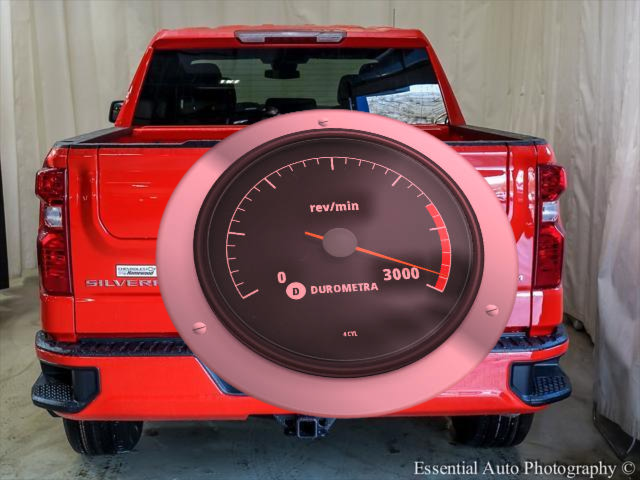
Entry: 2900 rpm
